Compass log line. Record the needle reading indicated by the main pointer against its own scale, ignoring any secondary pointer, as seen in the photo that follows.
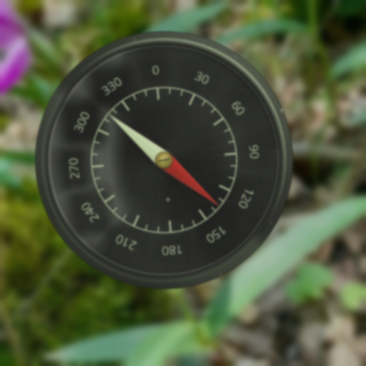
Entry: 135 °
